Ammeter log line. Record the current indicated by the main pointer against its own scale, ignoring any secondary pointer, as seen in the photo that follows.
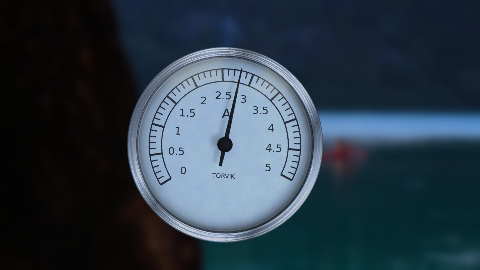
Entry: 2.8 A
